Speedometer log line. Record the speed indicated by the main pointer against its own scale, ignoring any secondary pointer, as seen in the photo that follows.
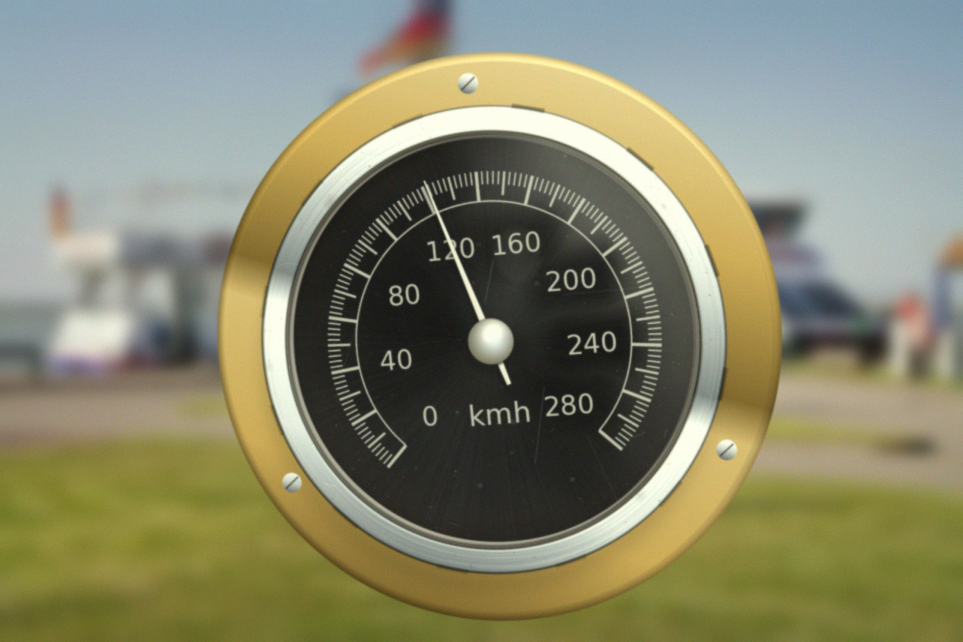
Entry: 122 km/h
